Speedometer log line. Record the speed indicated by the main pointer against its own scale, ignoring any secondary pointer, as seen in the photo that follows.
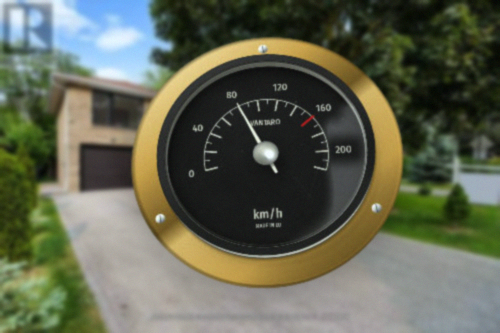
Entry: 80 km/h
